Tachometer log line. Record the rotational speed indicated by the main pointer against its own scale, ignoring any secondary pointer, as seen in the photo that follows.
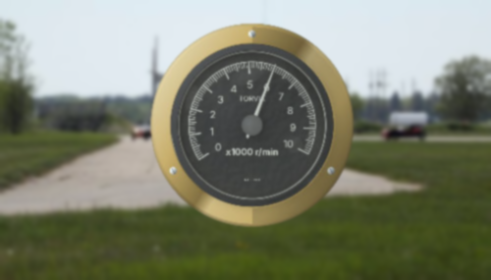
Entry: 6000 rpm
